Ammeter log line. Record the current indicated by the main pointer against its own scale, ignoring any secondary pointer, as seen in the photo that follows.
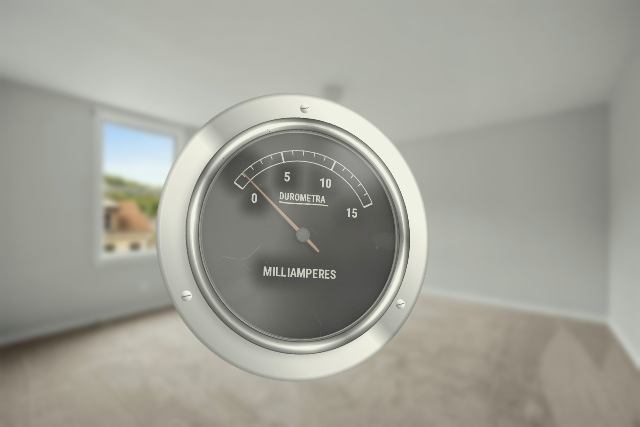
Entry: 1 mA
